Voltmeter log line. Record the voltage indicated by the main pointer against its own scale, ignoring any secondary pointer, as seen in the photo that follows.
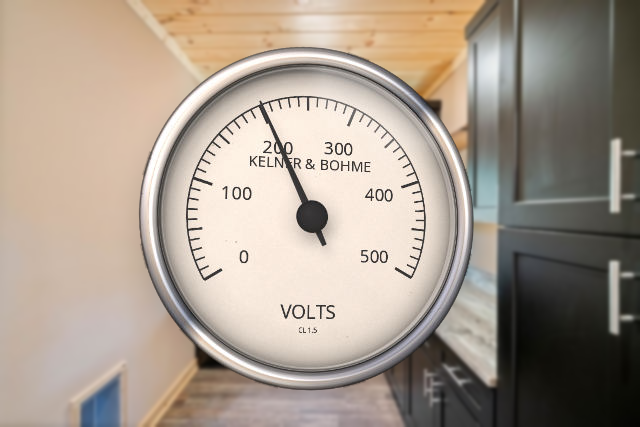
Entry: 200 V
